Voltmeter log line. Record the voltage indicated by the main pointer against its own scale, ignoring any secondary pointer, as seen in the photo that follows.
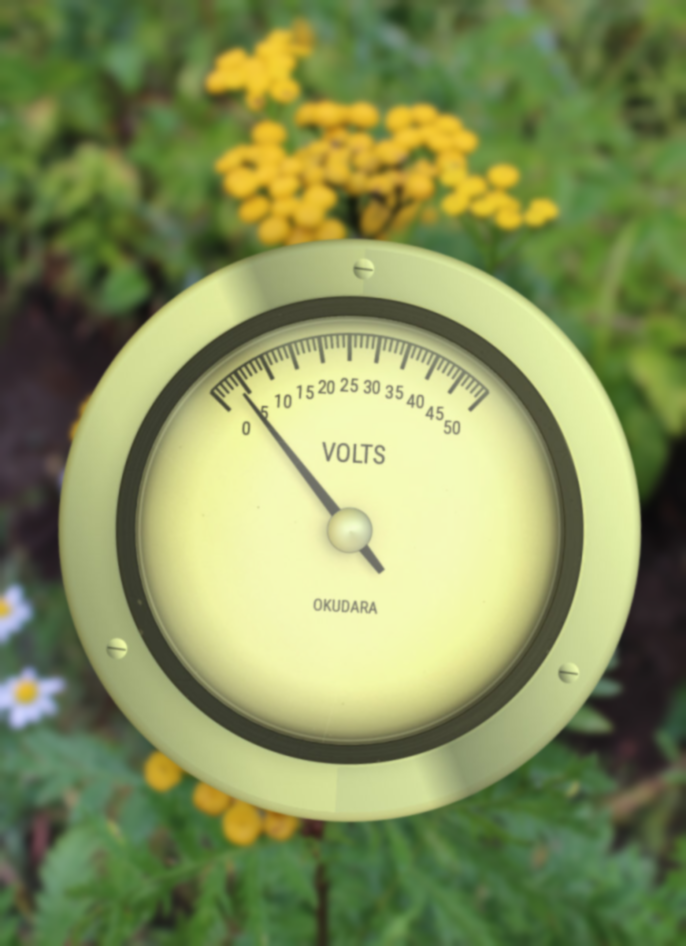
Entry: 4 V
